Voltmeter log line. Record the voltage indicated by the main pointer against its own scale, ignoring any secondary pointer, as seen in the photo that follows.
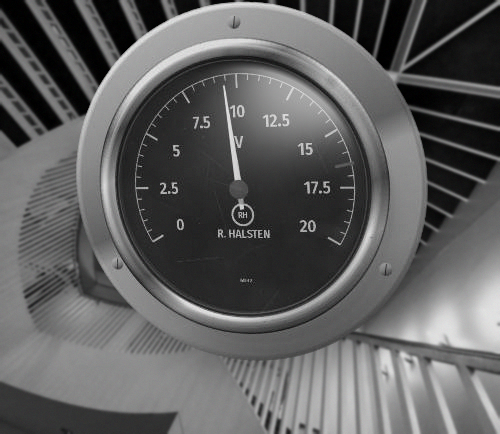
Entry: 9.5 V
